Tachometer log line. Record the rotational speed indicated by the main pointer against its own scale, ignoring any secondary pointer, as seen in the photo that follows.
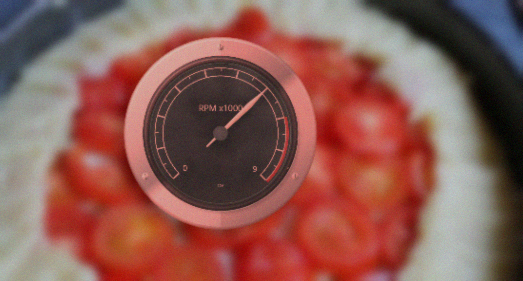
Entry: 6000 rpm
